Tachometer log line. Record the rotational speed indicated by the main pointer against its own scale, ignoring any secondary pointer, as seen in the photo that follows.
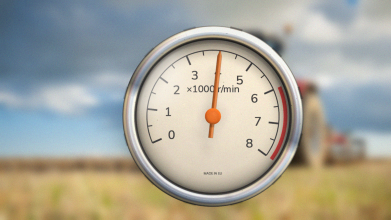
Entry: 4000 rpm
